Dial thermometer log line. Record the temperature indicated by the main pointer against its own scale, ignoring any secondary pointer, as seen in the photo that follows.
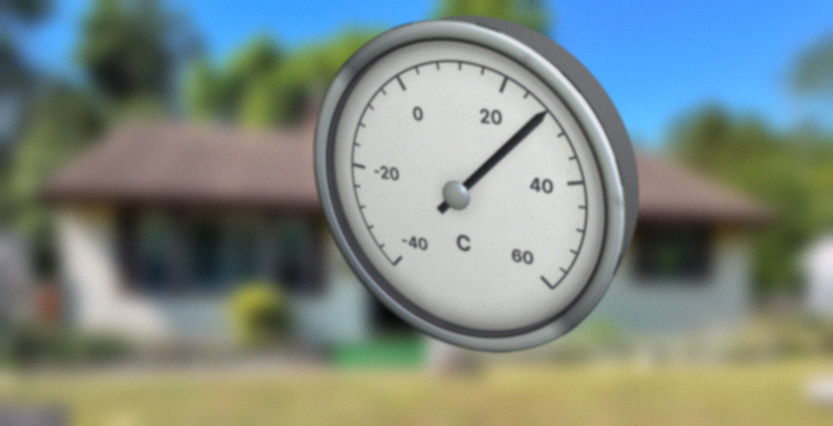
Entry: 28 °C
